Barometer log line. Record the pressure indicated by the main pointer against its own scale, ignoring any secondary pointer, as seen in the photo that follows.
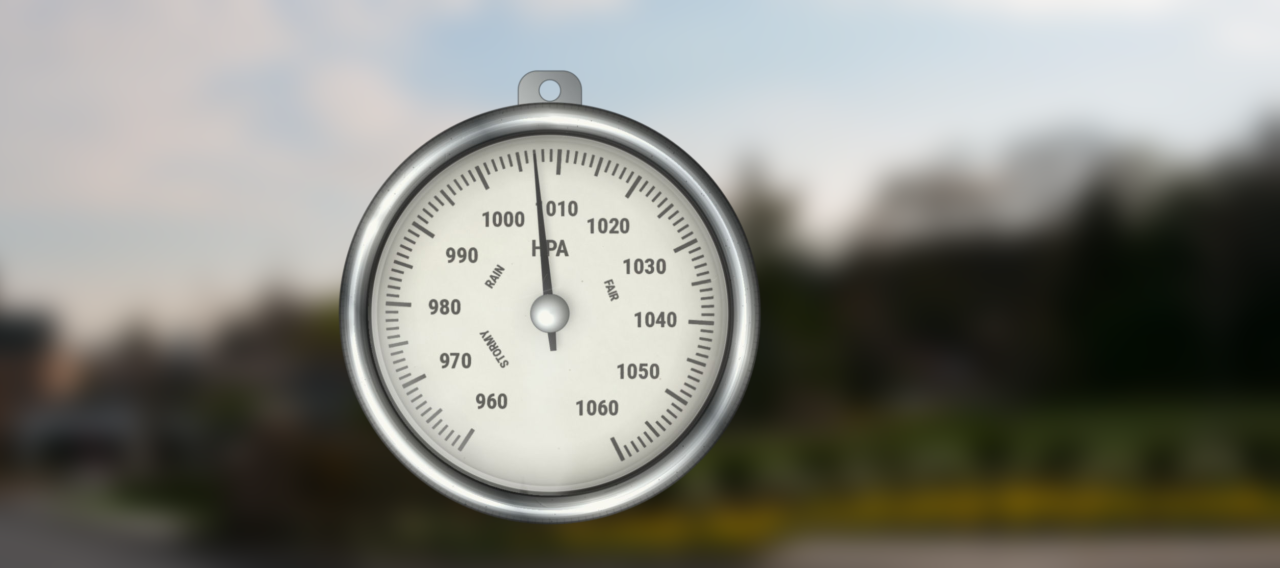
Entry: 1007 hPa
